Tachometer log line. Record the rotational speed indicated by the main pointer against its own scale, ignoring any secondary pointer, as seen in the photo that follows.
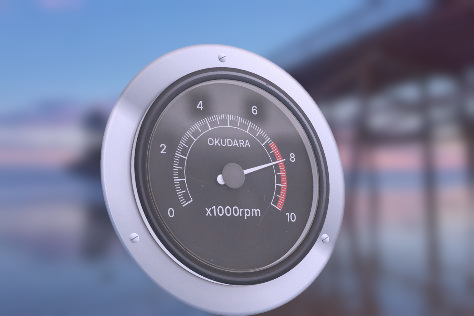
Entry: 8000 rpm
